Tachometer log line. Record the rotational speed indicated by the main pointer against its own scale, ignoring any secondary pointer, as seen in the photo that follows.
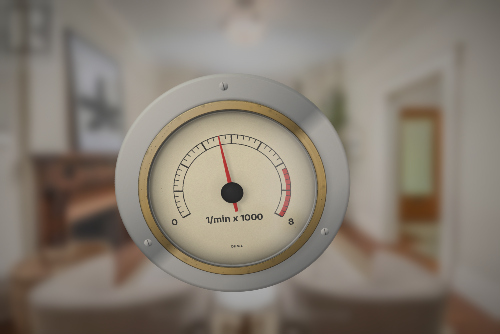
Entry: 3600 rpm
